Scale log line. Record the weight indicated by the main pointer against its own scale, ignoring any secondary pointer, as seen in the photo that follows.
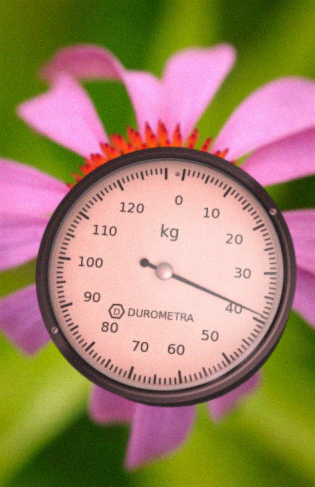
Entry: 39 kg
